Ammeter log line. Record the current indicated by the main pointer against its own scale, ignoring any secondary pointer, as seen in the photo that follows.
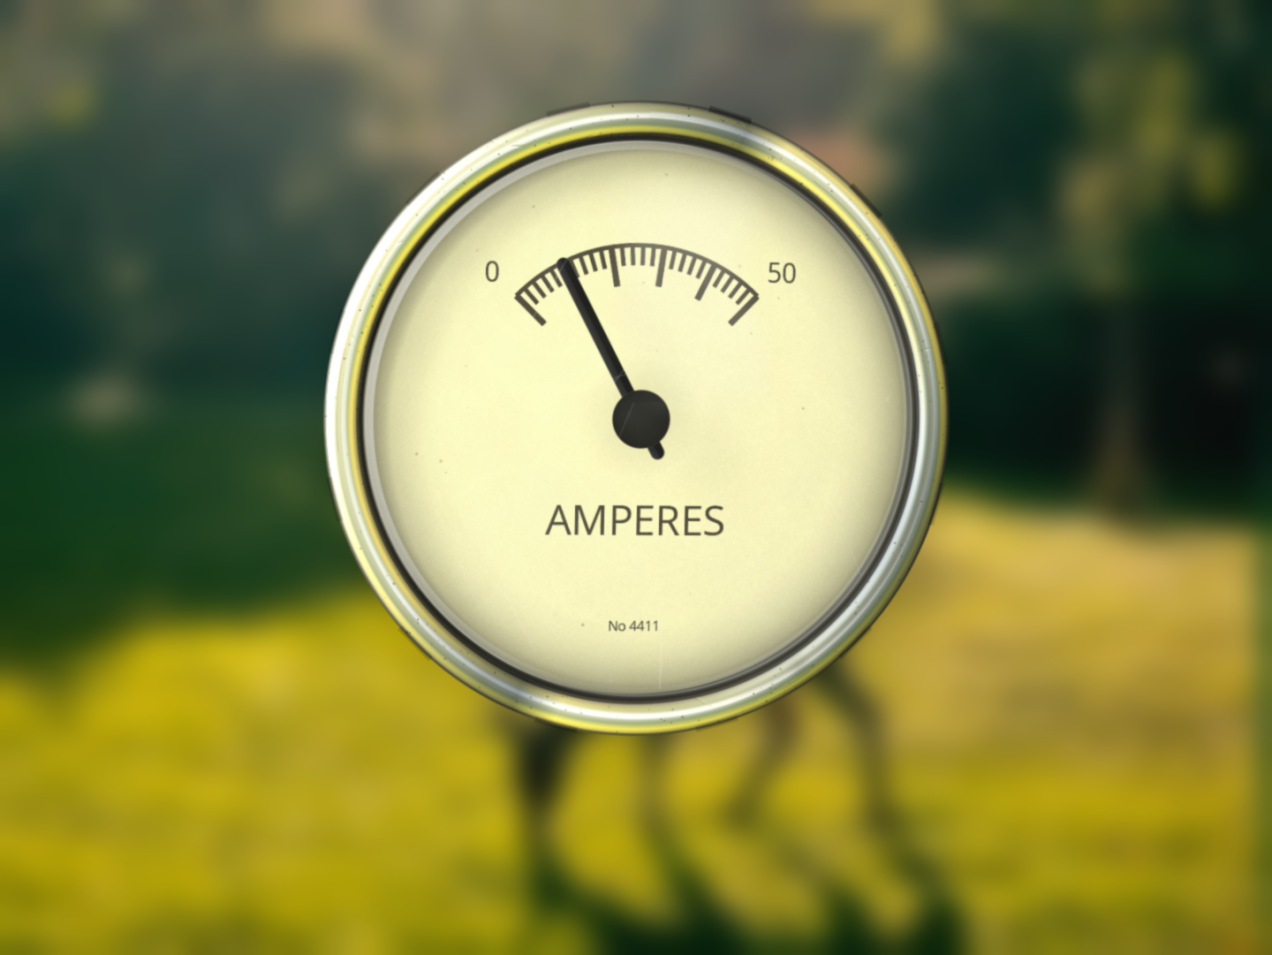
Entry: 10 A
